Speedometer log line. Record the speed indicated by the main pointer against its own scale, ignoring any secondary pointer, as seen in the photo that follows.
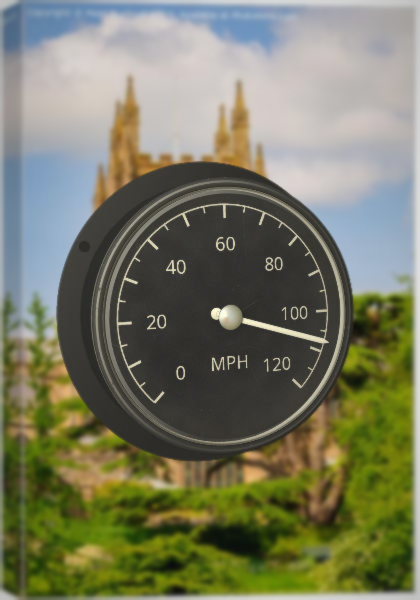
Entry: 107.5 mph
